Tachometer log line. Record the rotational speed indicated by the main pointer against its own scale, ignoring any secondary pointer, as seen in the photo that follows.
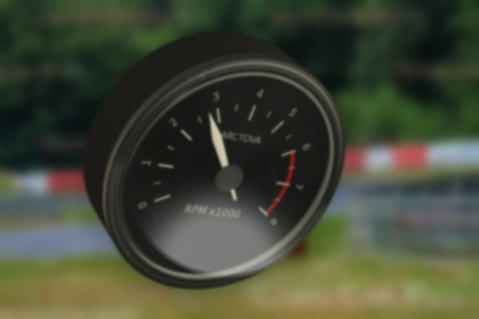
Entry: 2750 rpm
